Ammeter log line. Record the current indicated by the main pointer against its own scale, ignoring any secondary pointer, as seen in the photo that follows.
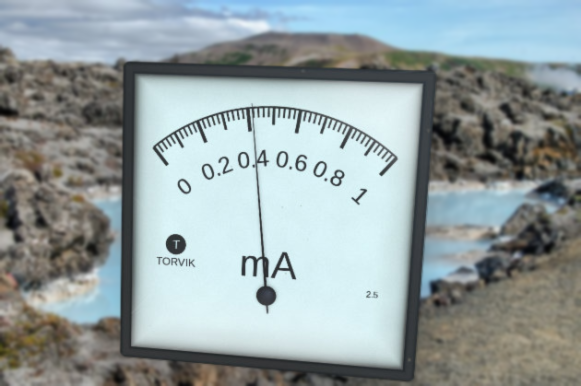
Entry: 0.42 mA
